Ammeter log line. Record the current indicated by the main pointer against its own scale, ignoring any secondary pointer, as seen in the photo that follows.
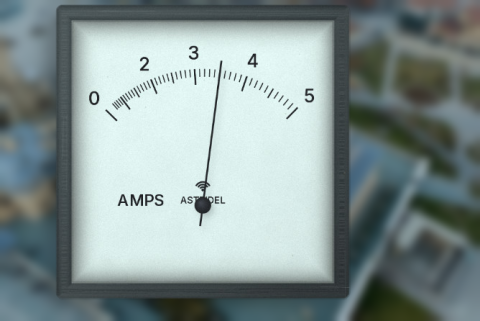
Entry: 3.5 A
